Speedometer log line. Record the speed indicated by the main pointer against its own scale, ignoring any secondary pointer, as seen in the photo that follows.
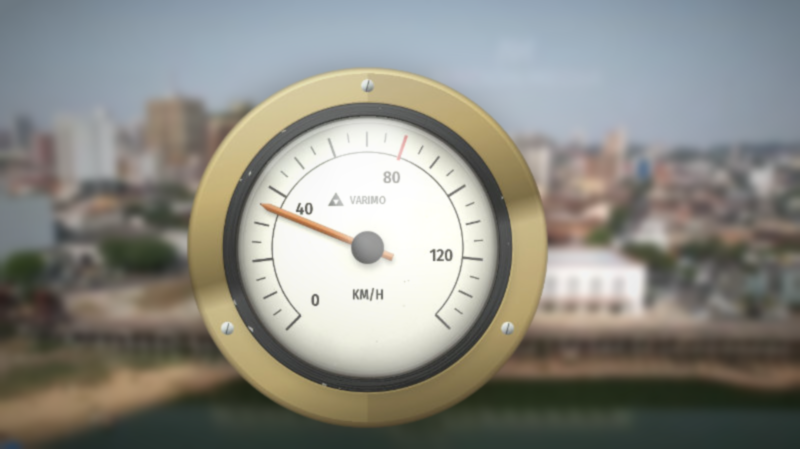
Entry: 35 km/h
